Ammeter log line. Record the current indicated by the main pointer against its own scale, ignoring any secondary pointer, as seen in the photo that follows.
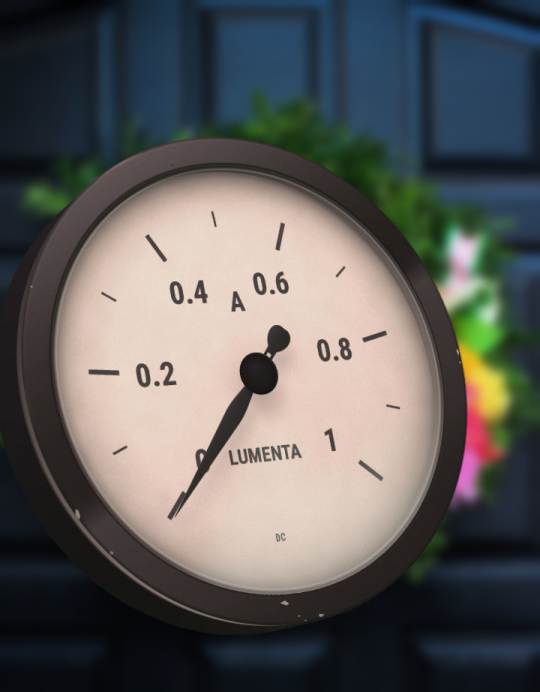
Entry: 0 A
